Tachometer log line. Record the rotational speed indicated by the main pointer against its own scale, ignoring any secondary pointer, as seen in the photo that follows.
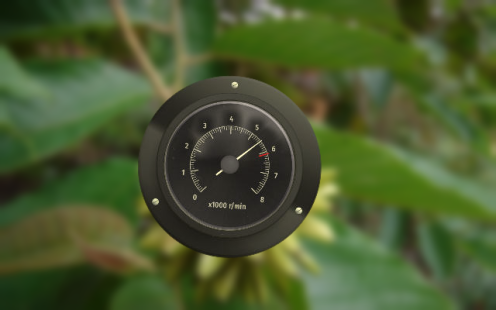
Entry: 5500 rpm
